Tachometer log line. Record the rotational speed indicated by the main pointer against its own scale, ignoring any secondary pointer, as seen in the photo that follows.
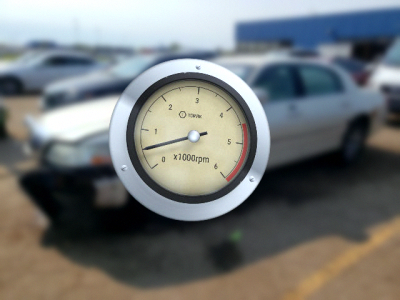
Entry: 500 rpm
